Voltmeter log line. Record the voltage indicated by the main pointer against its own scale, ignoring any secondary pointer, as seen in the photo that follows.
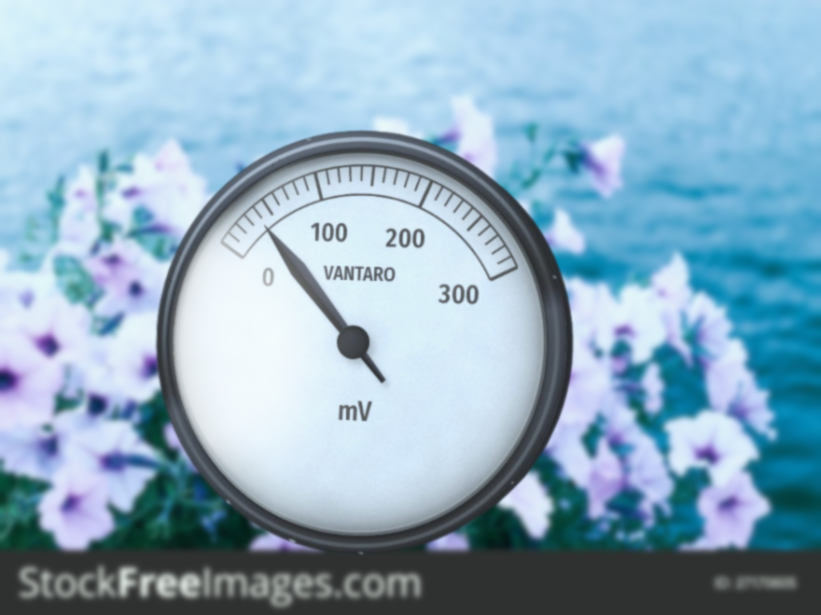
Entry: 40 mV
